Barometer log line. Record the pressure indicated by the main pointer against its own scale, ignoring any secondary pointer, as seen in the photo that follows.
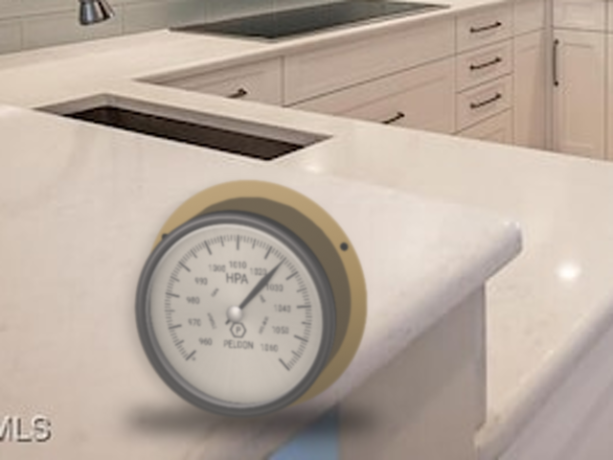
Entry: 1025 hPa
